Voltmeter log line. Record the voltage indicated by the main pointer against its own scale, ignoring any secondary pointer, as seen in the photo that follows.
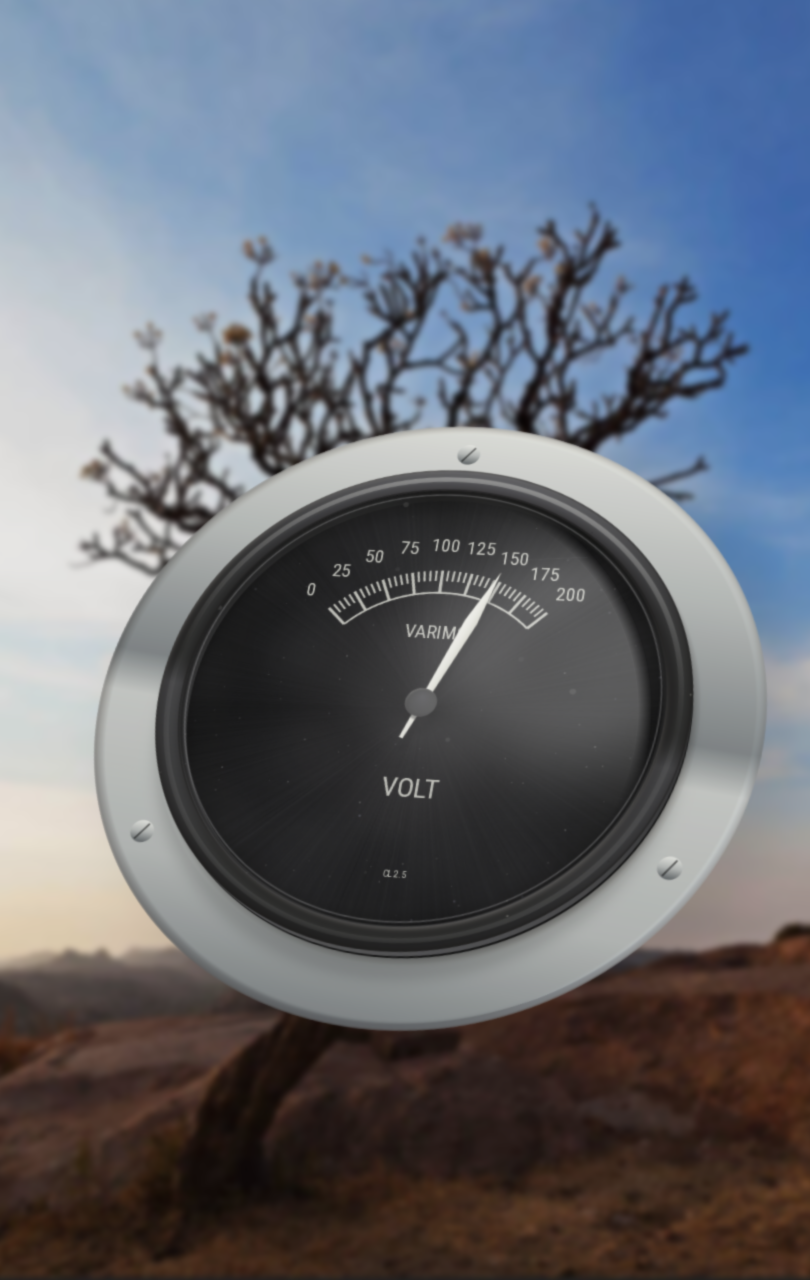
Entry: 150 V
